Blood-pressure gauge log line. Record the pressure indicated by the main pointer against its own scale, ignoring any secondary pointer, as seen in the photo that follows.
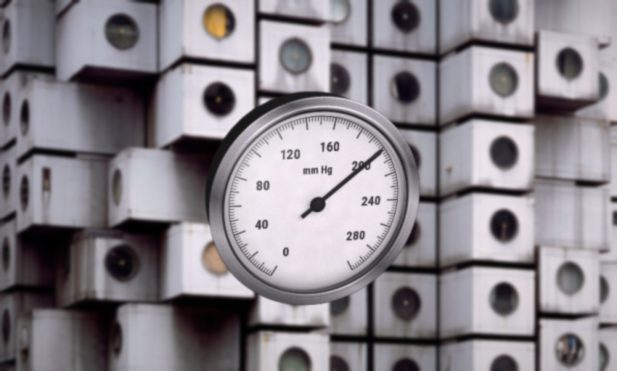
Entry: 200 mmHg
